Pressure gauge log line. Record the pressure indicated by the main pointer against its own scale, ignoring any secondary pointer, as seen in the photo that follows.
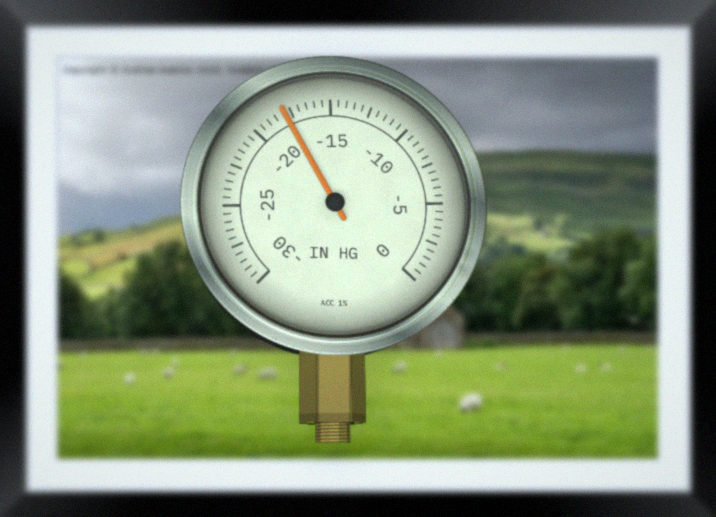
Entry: -18 inHg
